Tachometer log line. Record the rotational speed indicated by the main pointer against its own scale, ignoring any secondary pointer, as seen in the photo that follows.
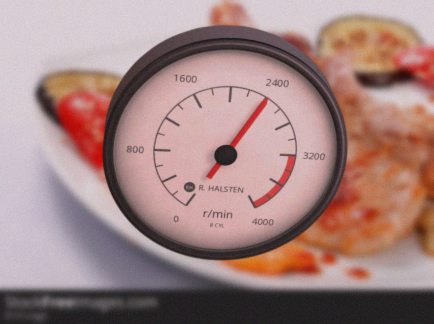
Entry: 2400 rpm
